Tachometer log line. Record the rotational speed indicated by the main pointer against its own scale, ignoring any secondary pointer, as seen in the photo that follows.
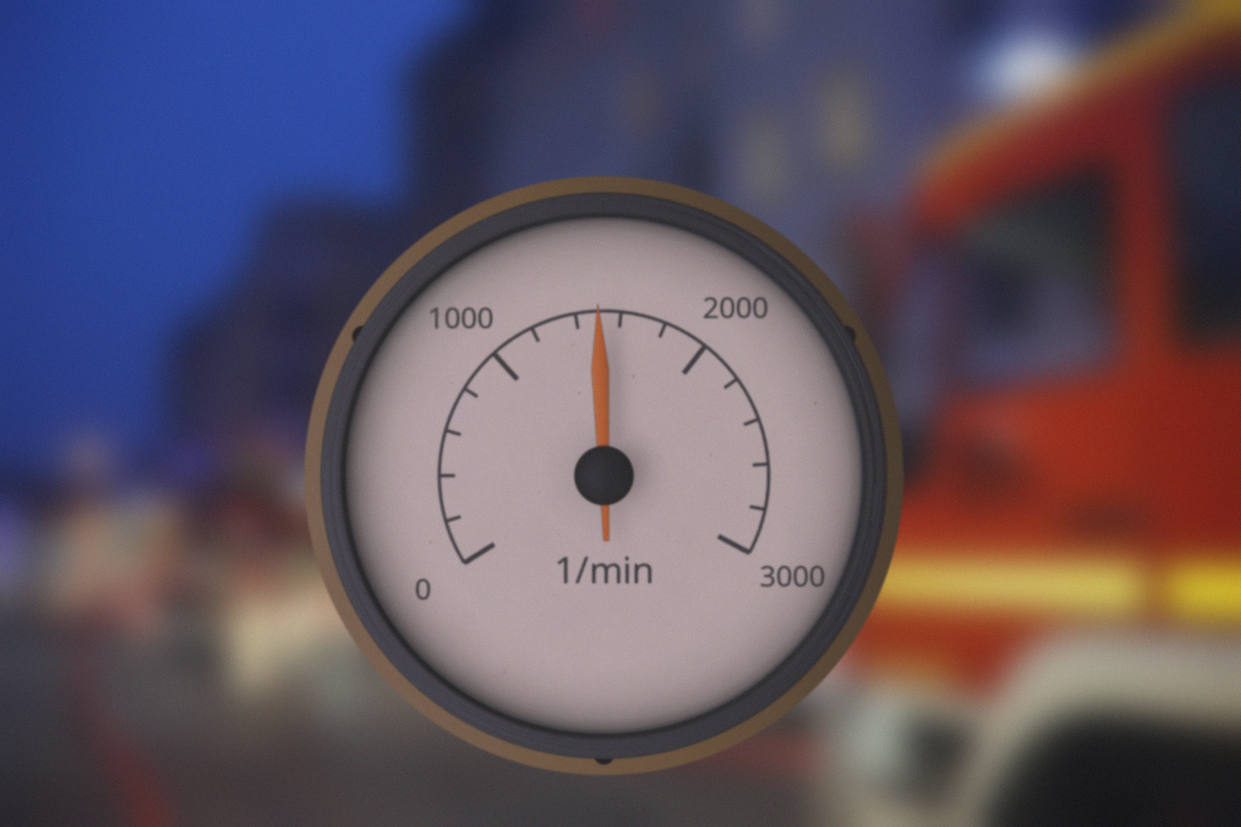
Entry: 1500 rpm
